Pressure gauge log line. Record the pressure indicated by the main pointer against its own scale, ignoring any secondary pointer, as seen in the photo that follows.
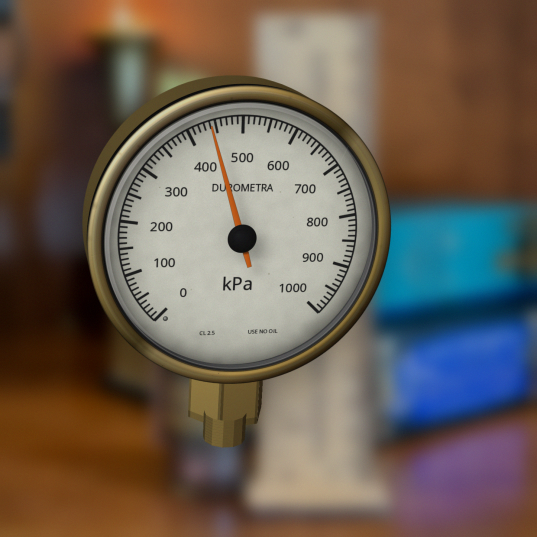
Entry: 440 kPa
